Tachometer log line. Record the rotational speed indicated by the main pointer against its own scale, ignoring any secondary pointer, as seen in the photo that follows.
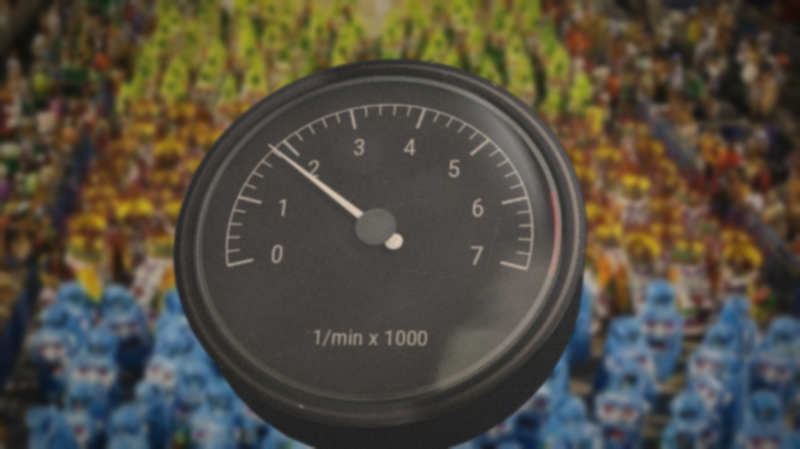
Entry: 1800 rpm
